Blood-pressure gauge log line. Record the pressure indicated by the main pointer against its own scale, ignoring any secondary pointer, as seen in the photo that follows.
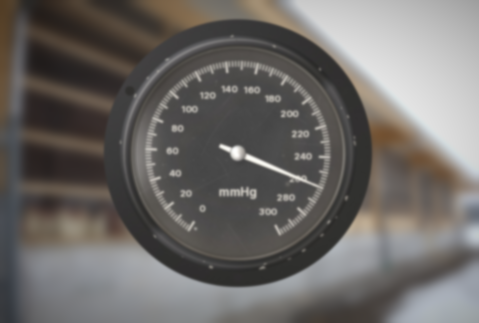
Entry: 260 mmHg
